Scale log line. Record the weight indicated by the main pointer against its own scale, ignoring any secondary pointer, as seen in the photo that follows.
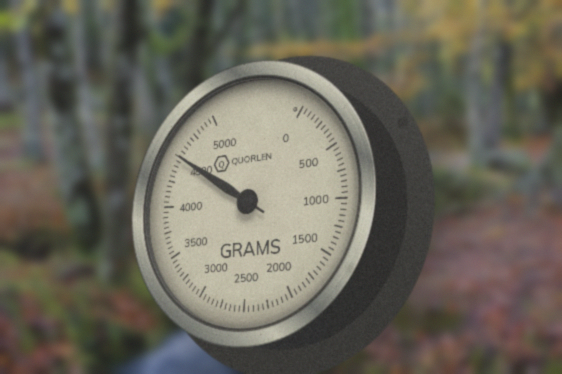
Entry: 4500 g
